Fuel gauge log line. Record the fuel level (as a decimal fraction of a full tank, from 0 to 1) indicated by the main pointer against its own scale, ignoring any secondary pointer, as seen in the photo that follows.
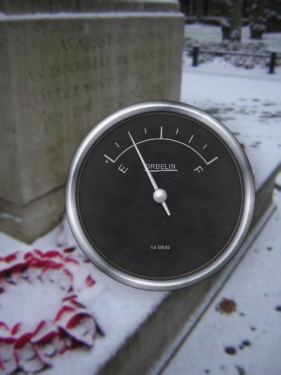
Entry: 0.25
